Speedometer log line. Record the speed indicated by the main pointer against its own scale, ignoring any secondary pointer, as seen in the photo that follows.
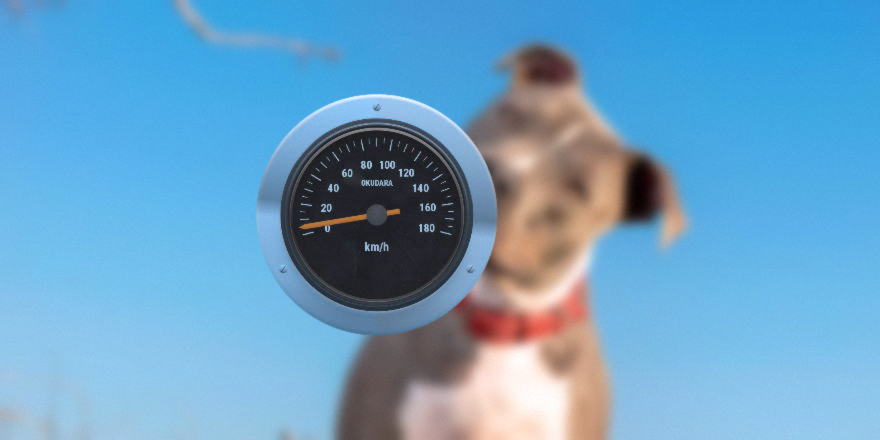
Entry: 5 km/h
